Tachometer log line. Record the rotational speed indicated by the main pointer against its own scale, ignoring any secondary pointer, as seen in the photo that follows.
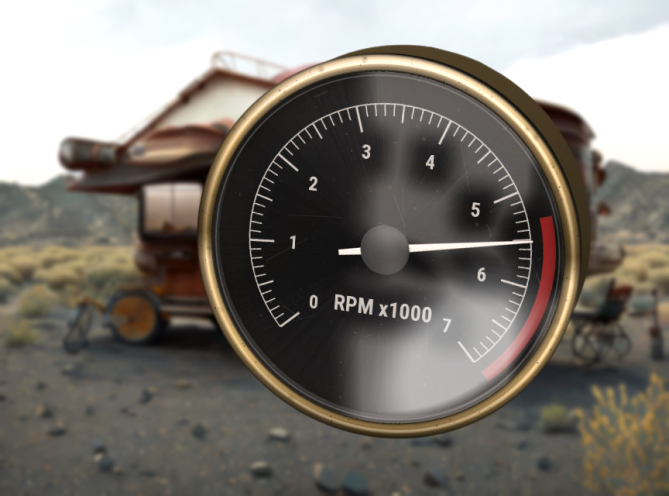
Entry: 5500 rpm
